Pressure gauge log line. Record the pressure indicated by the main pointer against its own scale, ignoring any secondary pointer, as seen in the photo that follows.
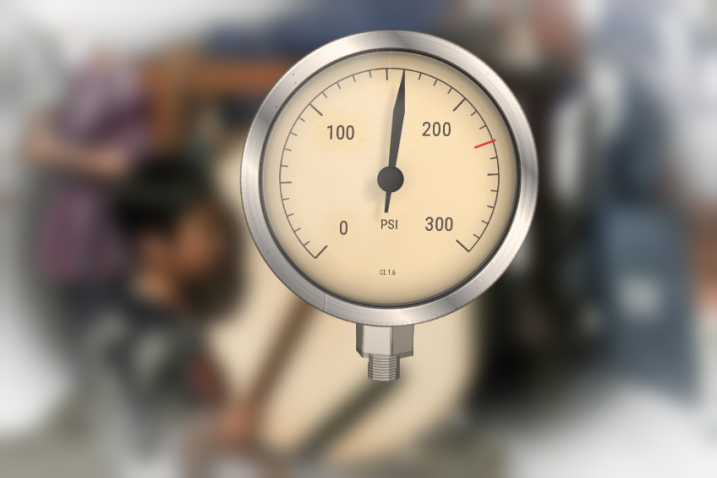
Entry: 160 psi
